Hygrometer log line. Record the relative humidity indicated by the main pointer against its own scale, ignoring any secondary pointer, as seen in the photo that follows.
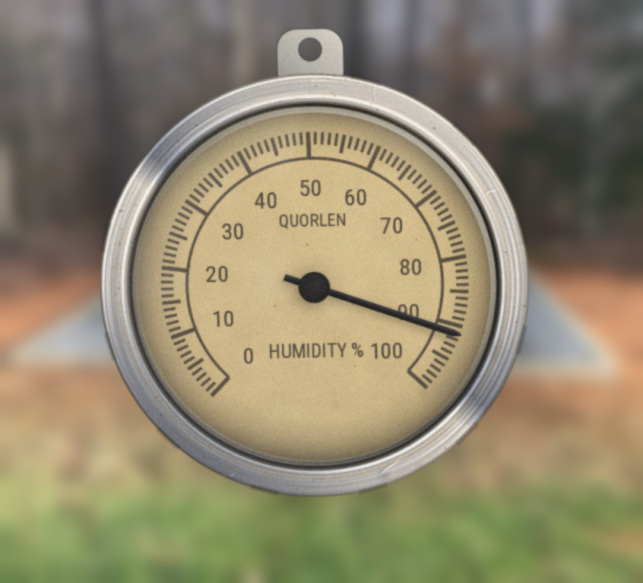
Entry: 91 %
